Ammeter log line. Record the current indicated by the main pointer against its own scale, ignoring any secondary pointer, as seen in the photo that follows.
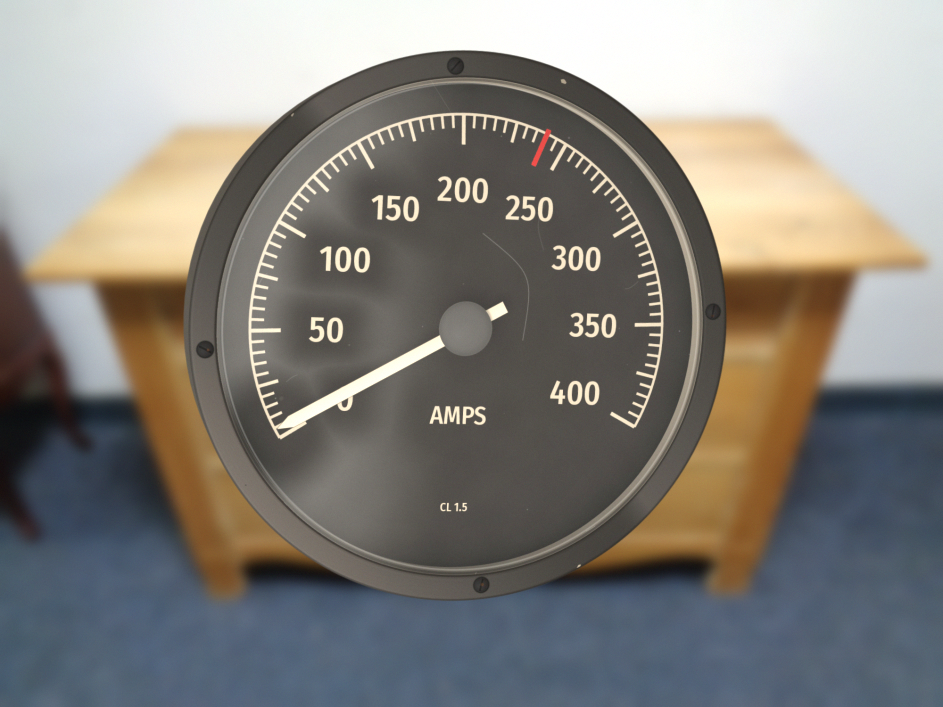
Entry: 5 A
